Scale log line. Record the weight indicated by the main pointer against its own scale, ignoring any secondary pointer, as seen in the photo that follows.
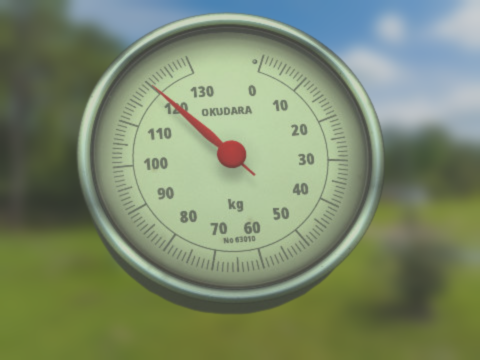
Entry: 120 kg
